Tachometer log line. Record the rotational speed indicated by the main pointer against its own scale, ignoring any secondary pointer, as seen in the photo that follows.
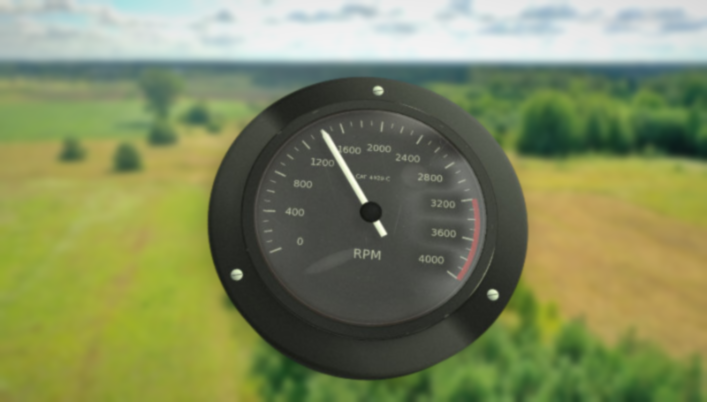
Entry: 1400 rpm
